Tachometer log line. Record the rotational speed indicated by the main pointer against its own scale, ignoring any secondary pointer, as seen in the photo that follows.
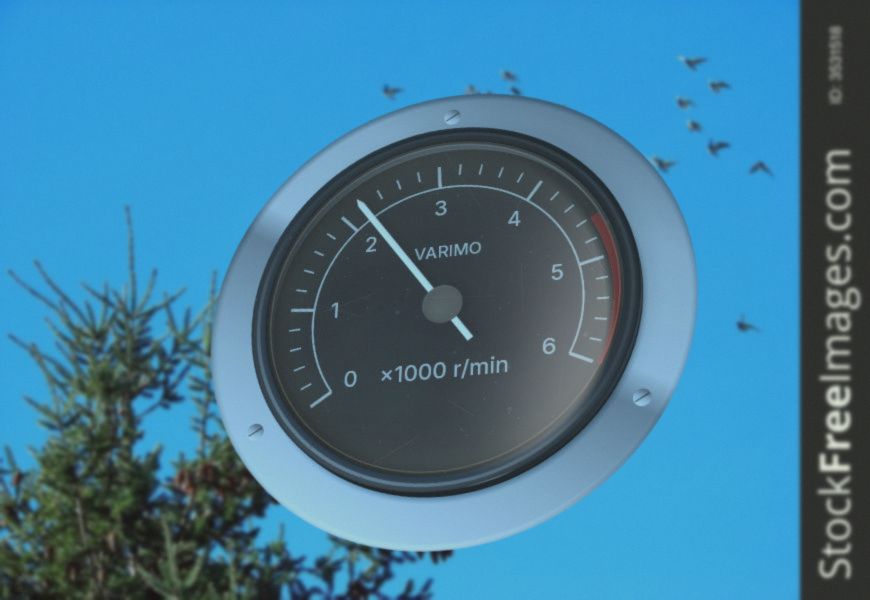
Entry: 2200 rpm
